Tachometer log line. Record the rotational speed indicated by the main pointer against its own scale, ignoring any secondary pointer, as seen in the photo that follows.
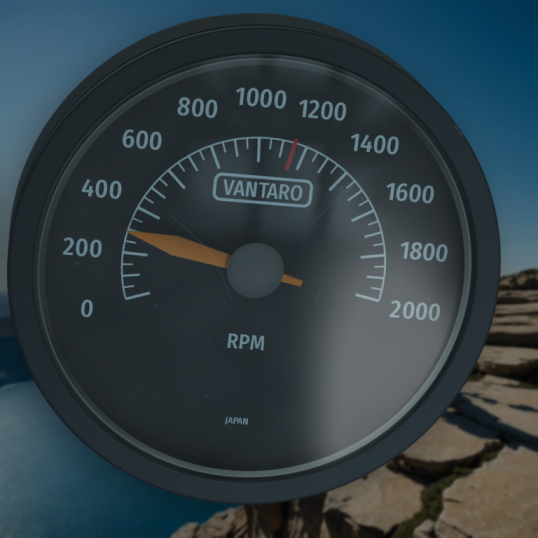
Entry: 300 rpm
